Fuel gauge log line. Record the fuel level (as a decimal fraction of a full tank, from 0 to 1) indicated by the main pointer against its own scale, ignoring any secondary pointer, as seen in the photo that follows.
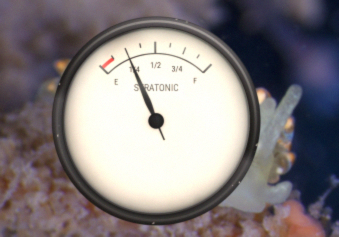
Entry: 0.25
